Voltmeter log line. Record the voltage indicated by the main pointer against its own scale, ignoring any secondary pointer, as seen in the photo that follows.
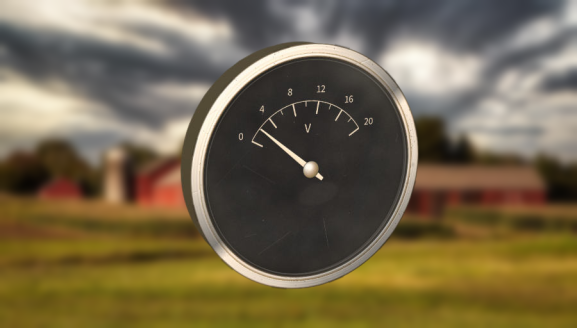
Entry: 2 V
